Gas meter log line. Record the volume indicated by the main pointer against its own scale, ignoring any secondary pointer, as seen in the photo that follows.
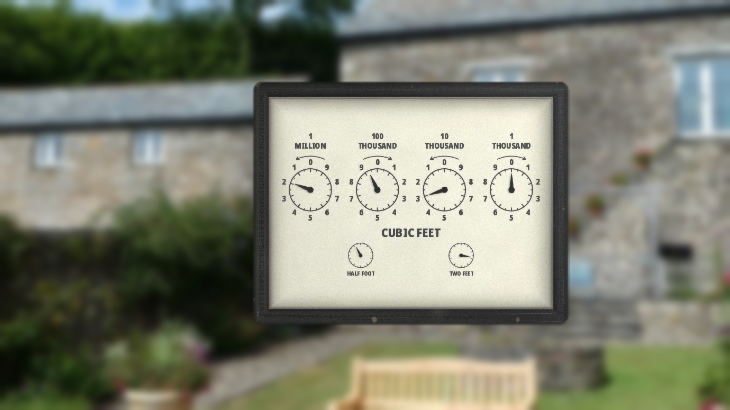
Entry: 193000 ft³
